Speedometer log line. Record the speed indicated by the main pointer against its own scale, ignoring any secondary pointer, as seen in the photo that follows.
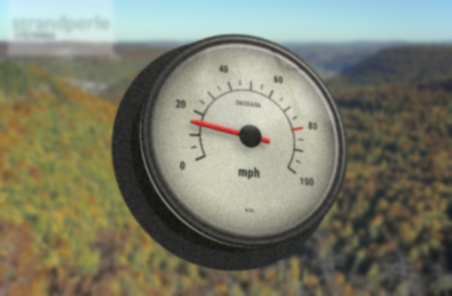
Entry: 15 mph
